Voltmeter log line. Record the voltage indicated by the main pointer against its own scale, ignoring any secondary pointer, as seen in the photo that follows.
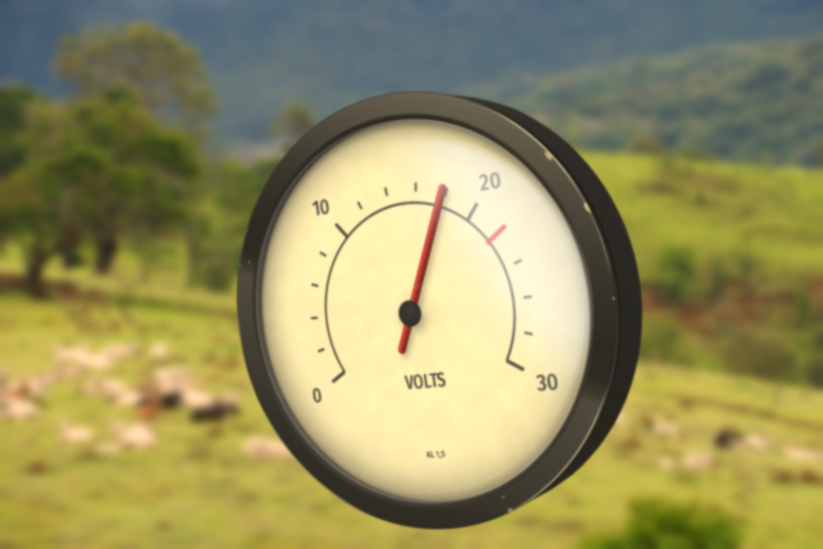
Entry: 18 V
